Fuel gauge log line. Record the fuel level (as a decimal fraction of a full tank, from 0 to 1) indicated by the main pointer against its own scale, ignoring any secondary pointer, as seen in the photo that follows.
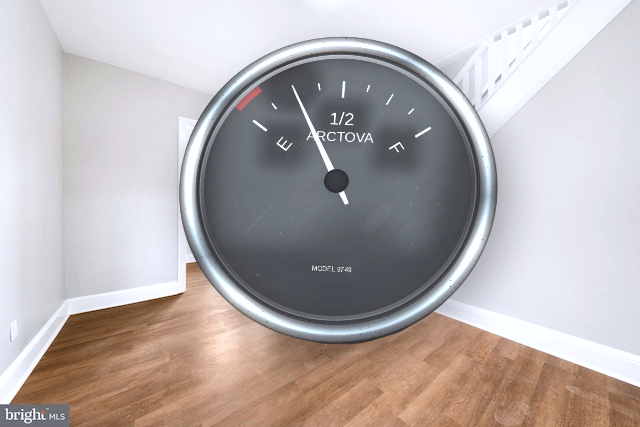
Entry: 0.25
